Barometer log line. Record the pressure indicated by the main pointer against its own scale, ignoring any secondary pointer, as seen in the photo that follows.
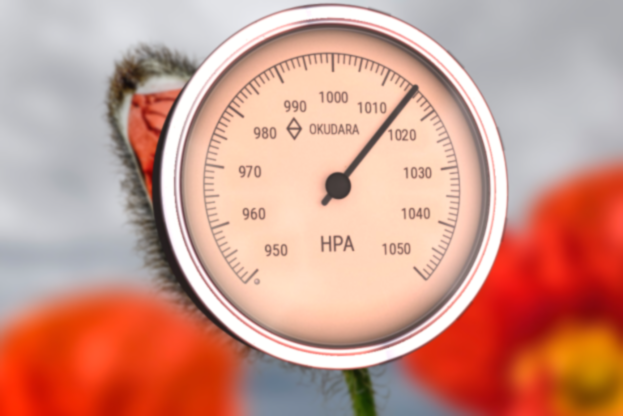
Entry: 1015 hPa
